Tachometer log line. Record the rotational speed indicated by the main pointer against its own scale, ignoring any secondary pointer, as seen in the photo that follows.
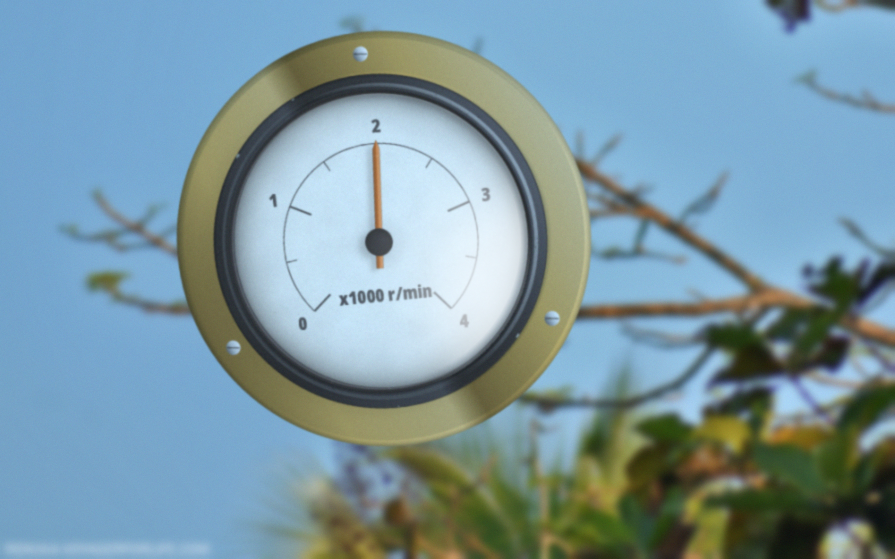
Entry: 2000 rpm
